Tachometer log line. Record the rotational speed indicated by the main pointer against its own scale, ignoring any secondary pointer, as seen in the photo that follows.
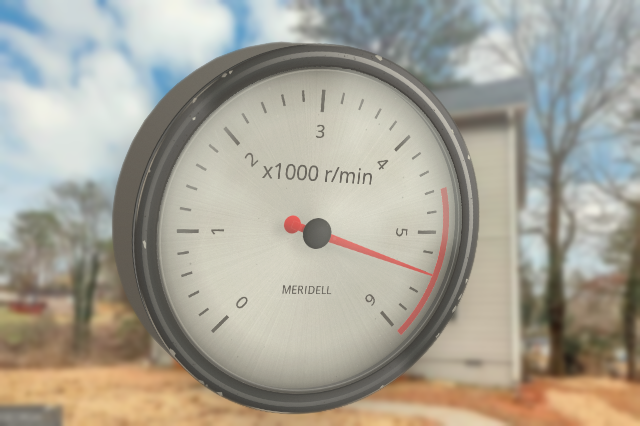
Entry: 5400 rpm
